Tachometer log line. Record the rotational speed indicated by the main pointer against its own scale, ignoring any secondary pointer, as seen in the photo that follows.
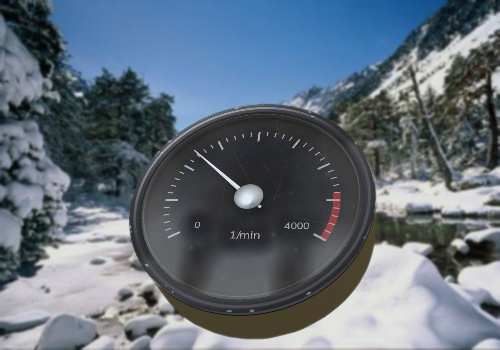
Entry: 1200 rpm
